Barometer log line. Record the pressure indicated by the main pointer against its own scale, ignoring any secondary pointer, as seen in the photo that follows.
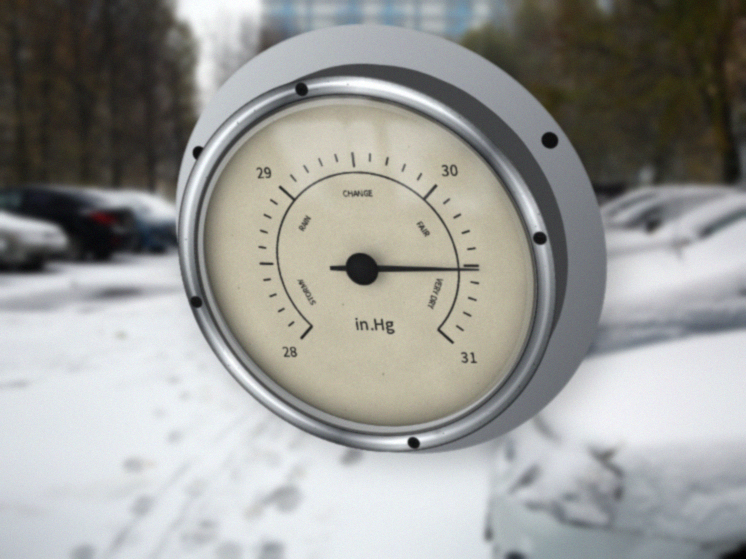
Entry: 30.5 inHg
